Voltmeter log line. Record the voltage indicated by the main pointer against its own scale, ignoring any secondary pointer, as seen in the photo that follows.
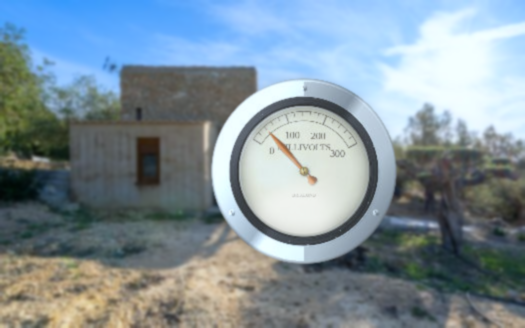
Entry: 40 mV
